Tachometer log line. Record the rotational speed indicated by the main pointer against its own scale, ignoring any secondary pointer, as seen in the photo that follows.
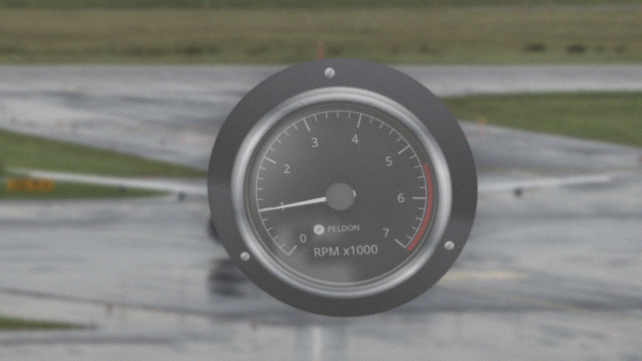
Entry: 1000 rpm
